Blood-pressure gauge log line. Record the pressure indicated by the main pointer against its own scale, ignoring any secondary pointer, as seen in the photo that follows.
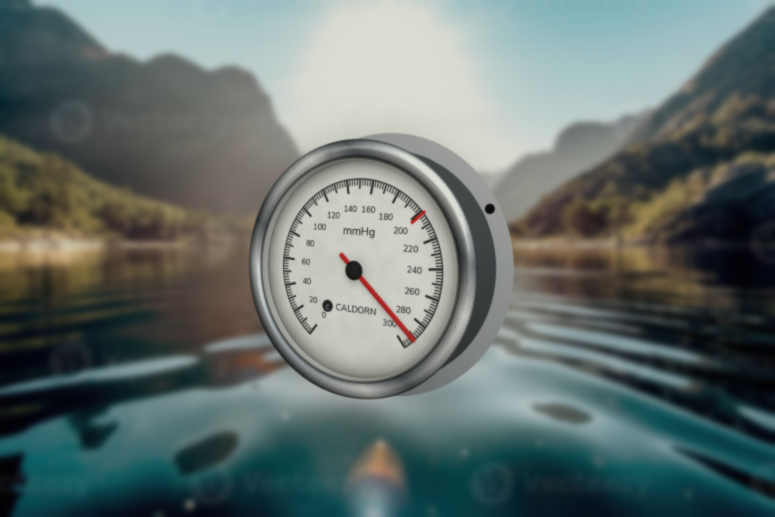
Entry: 290 mmHg
